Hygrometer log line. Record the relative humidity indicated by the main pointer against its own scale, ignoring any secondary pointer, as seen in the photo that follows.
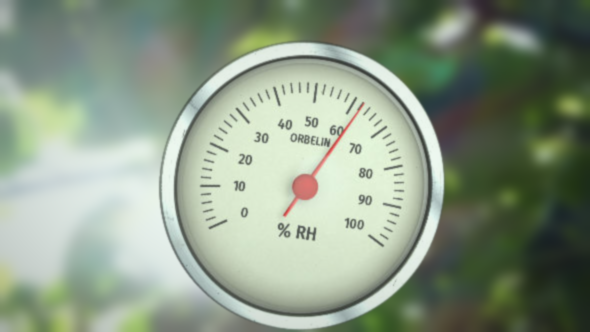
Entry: 62 %
